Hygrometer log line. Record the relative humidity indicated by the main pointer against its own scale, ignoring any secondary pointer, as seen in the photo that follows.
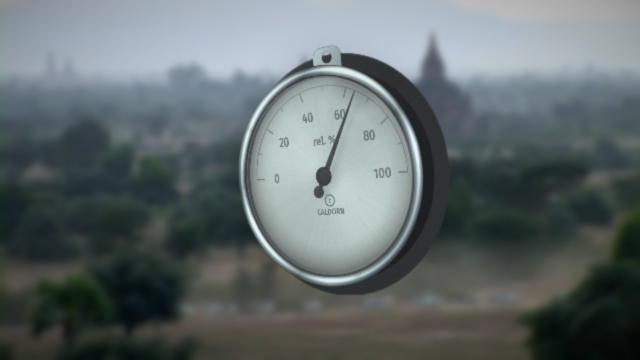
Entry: 65 %
